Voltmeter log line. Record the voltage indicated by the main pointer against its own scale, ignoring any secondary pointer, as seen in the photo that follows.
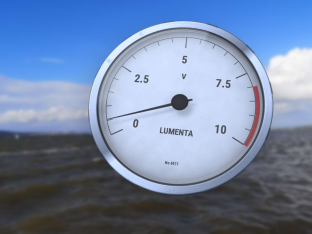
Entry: 0.5 V
